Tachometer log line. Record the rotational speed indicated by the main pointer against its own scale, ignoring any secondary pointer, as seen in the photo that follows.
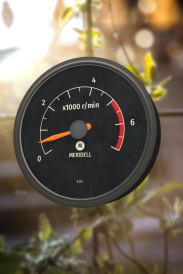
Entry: 500 rpm
